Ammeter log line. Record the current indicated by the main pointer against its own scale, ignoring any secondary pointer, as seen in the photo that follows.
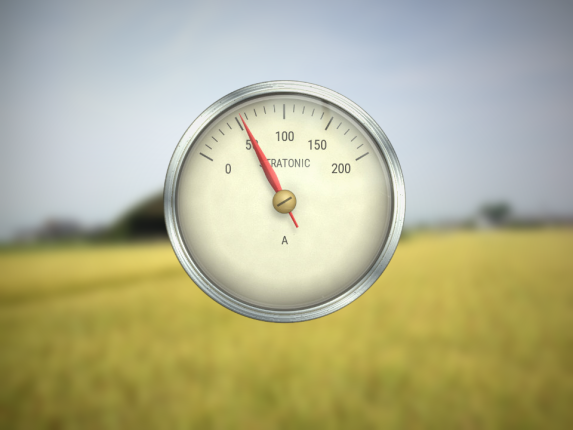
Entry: 55 A
